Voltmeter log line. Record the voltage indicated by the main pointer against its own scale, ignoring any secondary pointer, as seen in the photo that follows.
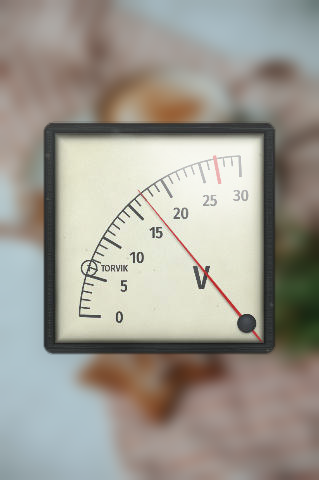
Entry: 17 V
